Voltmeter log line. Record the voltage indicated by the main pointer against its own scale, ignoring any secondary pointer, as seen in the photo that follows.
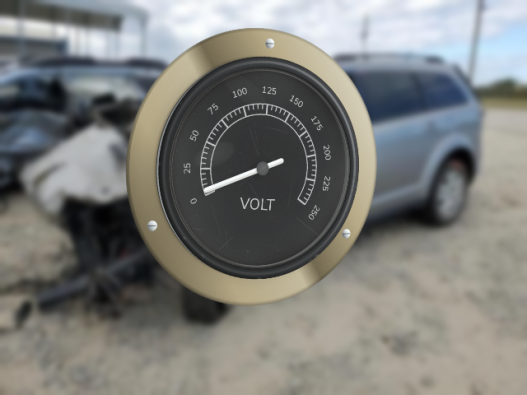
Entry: 5 V
